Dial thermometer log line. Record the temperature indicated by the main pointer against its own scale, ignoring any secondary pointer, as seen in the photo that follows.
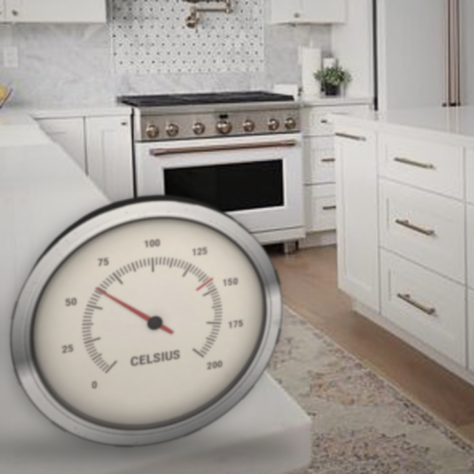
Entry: 62.5 °C
